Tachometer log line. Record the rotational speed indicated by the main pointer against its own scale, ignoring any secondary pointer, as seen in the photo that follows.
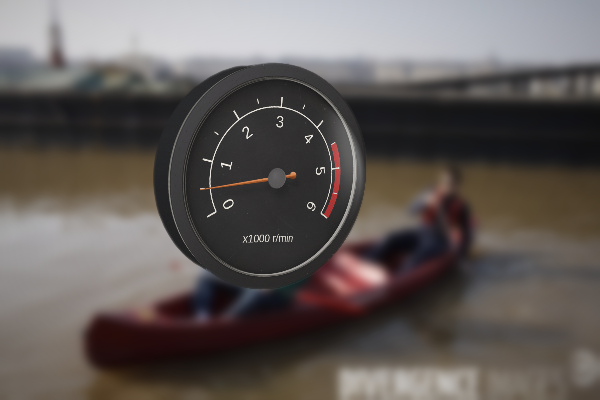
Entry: 500 rpm
